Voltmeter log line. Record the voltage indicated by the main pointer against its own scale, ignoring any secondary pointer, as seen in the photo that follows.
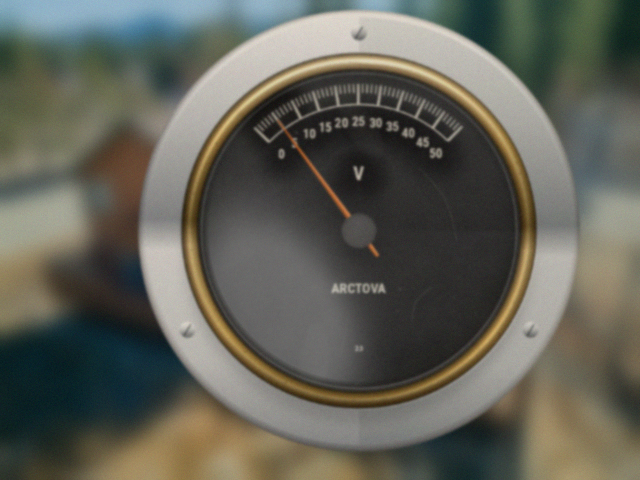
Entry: 5 V
